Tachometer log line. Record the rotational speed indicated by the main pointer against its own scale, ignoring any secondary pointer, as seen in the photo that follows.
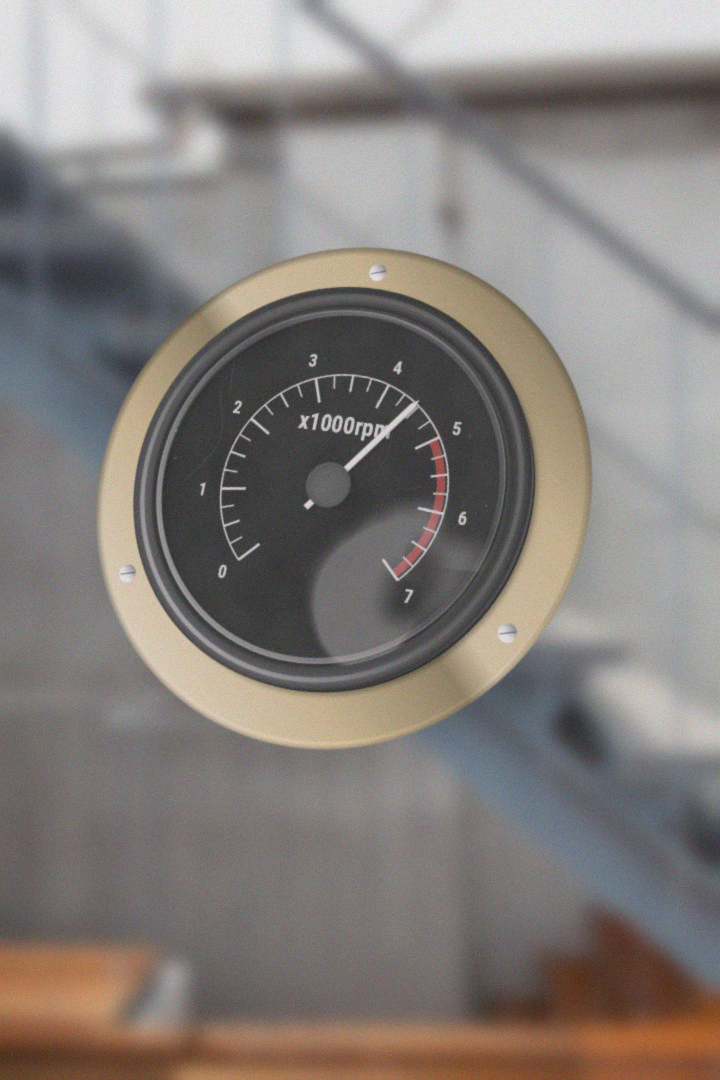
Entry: 4500 rpm
